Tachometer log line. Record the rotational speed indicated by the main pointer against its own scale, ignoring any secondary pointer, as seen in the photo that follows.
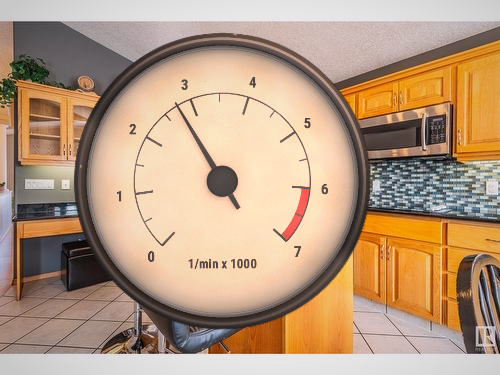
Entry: 2750 rpm
